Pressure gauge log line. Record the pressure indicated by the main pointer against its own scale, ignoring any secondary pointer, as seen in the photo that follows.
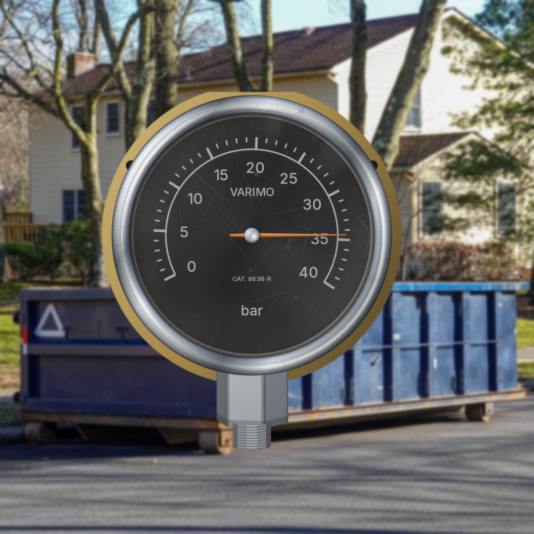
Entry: 34.5 bar
